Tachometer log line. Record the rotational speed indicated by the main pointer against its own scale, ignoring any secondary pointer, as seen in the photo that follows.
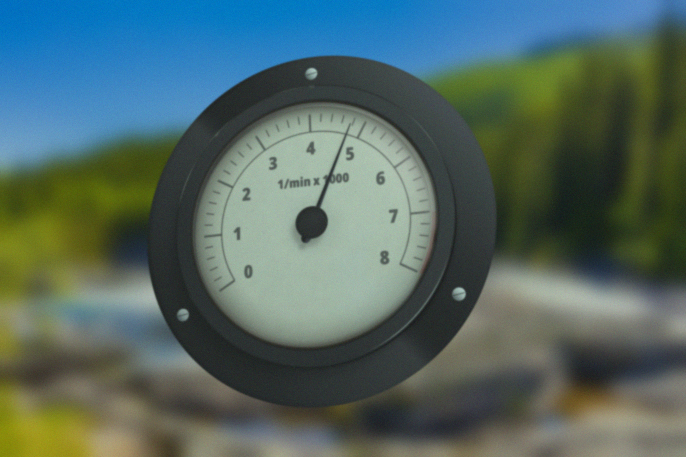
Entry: 4800 rpm
